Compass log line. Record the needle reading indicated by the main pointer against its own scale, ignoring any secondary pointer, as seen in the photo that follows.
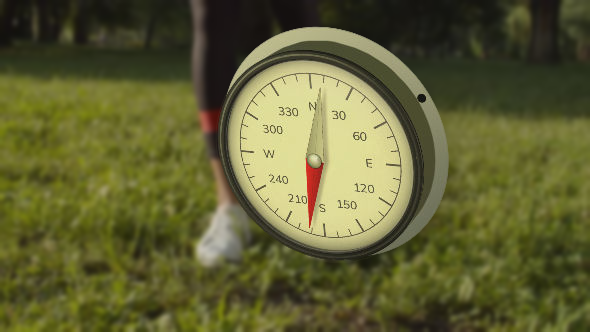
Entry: 190 °
